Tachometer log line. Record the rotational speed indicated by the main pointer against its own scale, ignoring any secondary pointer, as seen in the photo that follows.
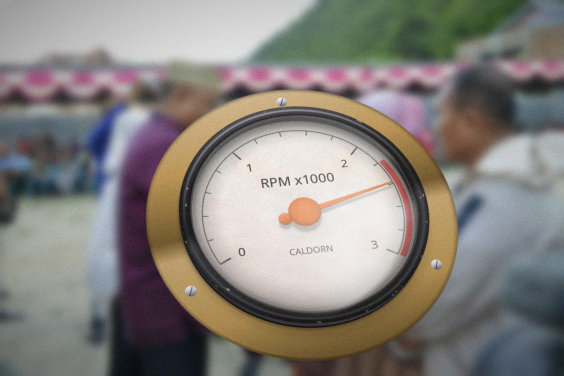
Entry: 2400 rpm
